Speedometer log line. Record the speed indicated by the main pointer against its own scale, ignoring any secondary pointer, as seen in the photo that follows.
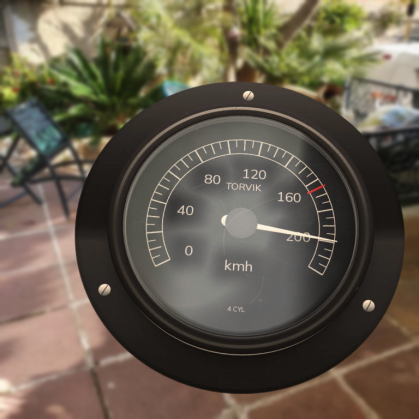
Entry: 200 km/h
